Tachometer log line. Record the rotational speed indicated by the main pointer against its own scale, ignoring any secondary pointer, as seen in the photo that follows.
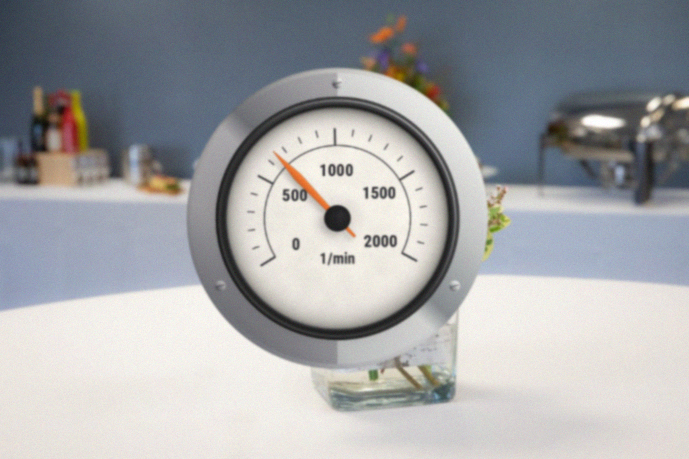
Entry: 650 rpm
